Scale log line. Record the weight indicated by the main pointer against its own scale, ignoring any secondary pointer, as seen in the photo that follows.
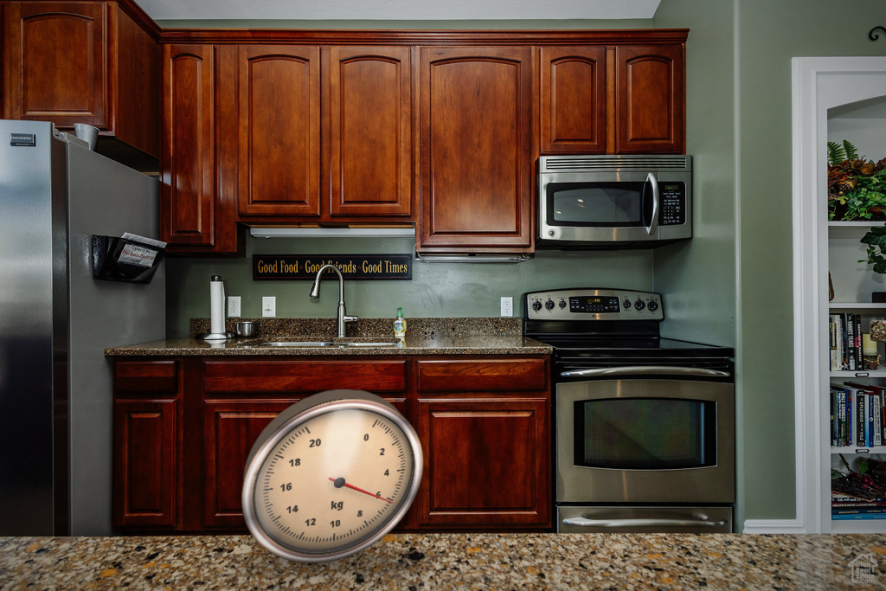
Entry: 6 kg
